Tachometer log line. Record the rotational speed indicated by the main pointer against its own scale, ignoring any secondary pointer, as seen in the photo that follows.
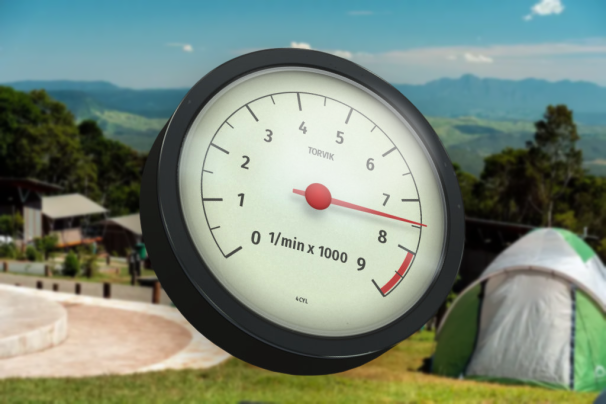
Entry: 7500 rpm
